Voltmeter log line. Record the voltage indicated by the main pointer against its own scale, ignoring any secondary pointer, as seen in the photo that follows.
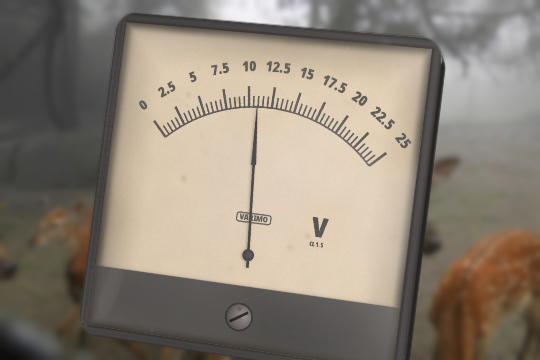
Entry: 11 V
